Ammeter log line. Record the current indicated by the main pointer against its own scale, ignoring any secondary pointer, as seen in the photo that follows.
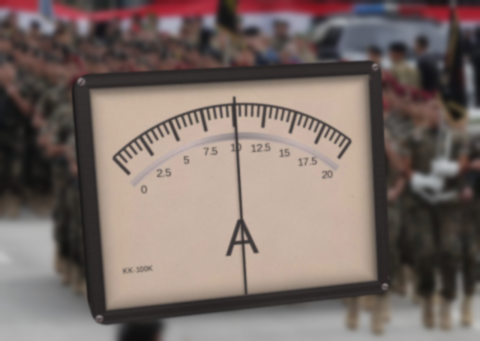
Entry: 10 A
